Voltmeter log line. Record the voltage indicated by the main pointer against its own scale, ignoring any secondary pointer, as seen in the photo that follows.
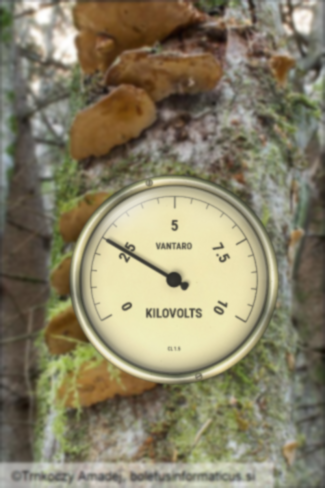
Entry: 2.5 kV
